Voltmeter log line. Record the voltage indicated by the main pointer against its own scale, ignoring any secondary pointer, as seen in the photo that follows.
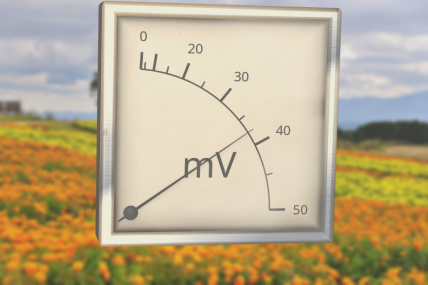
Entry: 37.5 mV
